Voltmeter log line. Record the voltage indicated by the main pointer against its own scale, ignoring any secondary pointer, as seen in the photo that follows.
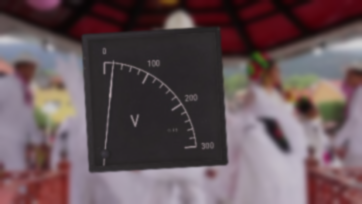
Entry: 20 V
